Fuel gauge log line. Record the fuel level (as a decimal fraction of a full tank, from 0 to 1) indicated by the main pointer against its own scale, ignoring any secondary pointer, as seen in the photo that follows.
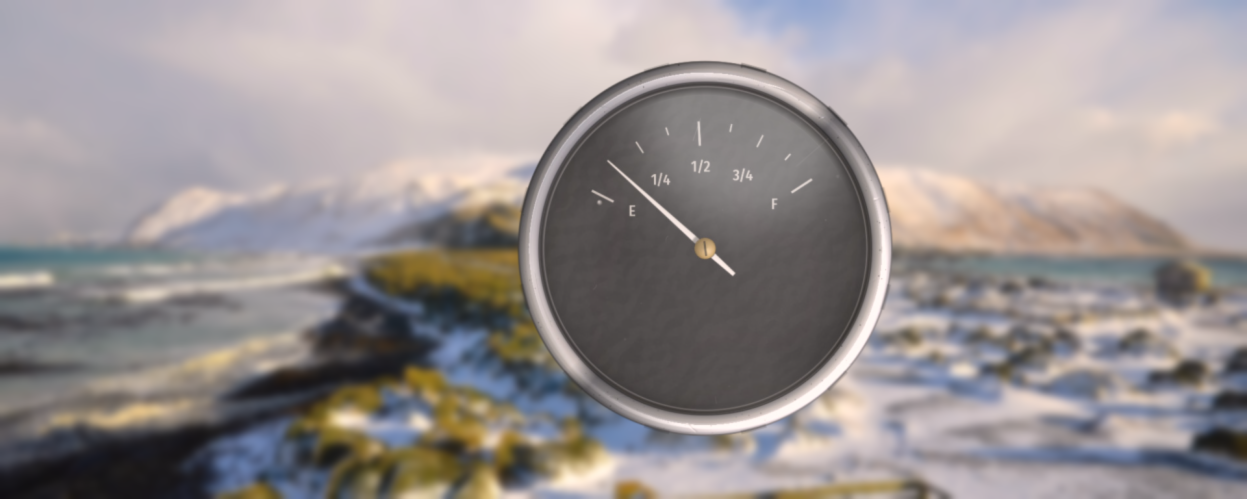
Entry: 0.125
